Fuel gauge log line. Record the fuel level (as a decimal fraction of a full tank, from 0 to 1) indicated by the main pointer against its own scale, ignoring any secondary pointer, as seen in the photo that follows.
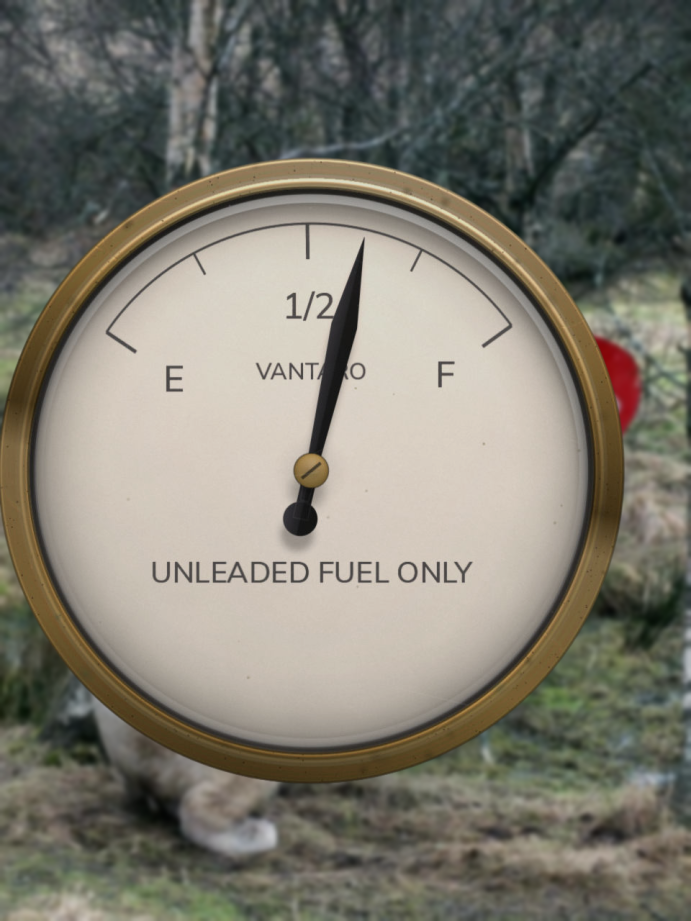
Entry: 0.625
